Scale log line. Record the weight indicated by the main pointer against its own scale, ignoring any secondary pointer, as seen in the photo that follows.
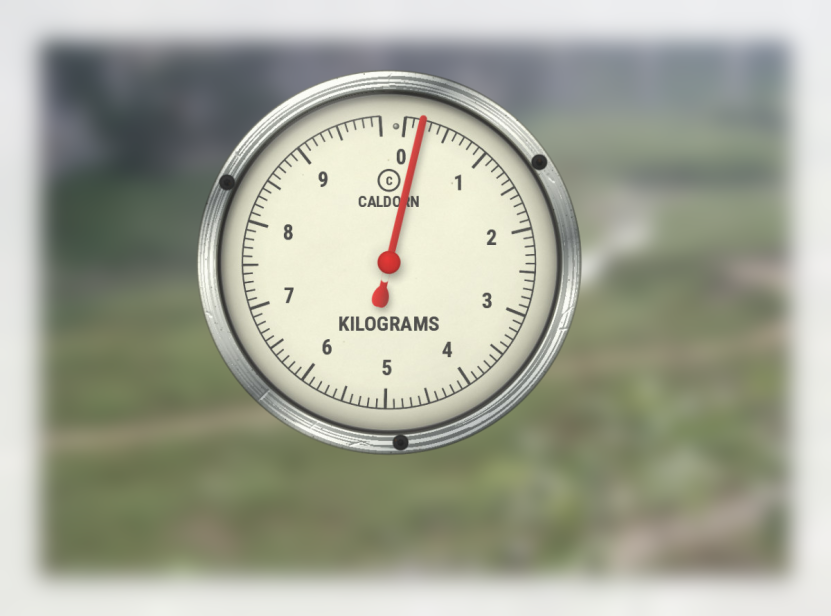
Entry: 0.2 kg
